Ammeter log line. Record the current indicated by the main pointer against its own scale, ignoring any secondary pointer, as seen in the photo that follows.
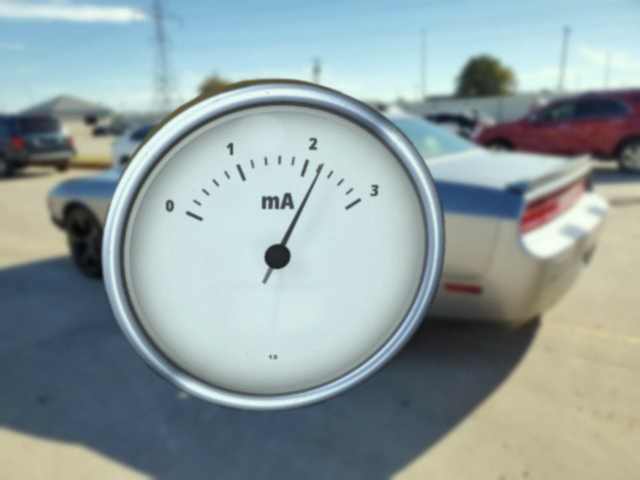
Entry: 2.2 mA
